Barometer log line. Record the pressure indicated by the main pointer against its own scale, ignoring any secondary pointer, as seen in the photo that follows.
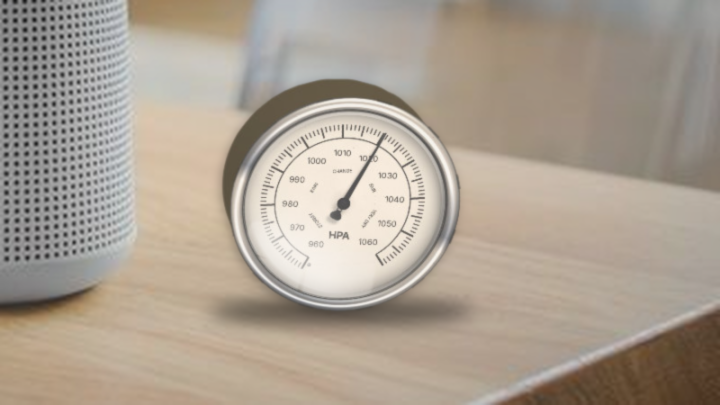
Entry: 1020 hPa
